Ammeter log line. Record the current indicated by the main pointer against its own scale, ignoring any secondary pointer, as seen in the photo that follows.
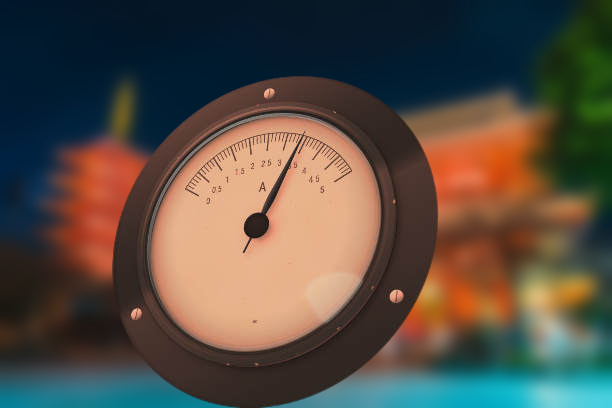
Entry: 3.5 A
